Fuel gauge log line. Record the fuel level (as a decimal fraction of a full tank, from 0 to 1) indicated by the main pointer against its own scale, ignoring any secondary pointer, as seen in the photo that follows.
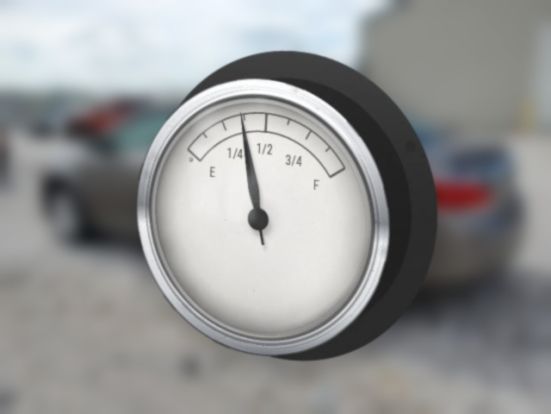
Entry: 0.375
